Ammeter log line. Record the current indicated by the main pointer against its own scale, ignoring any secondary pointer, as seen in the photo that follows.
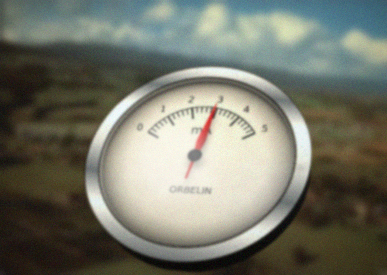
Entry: 3 mA
